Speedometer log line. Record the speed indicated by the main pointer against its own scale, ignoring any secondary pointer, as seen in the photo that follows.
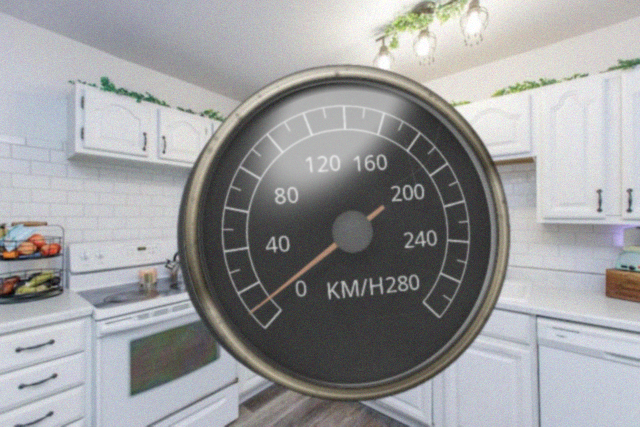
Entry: 10 km/h
